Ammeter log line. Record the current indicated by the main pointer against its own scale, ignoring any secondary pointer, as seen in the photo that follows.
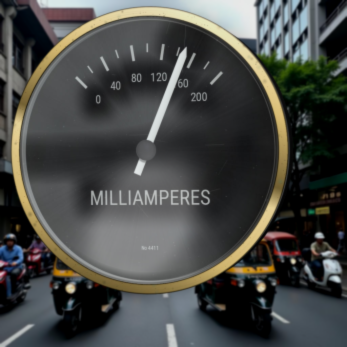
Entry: 150 mA
